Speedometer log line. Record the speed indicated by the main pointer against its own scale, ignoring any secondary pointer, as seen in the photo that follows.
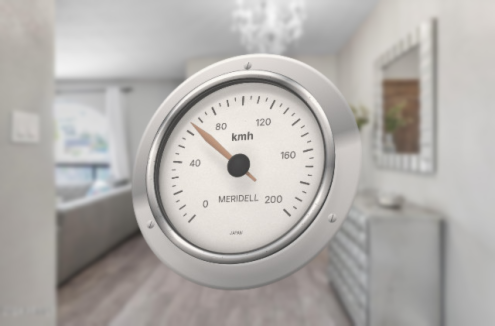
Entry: 65 km/h
